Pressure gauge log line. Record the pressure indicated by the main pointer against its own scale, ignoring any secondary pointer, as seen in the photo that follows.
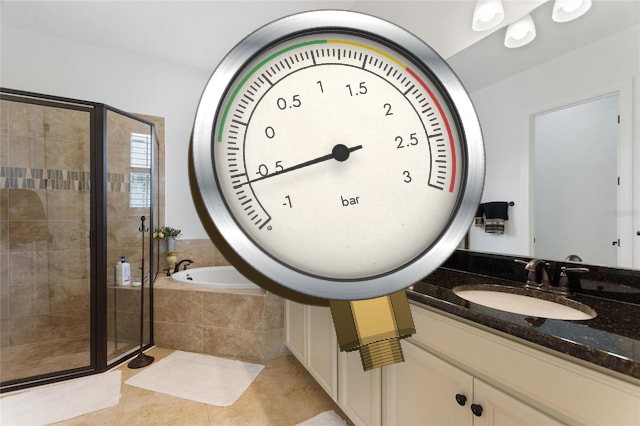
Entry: -0.6 bar
